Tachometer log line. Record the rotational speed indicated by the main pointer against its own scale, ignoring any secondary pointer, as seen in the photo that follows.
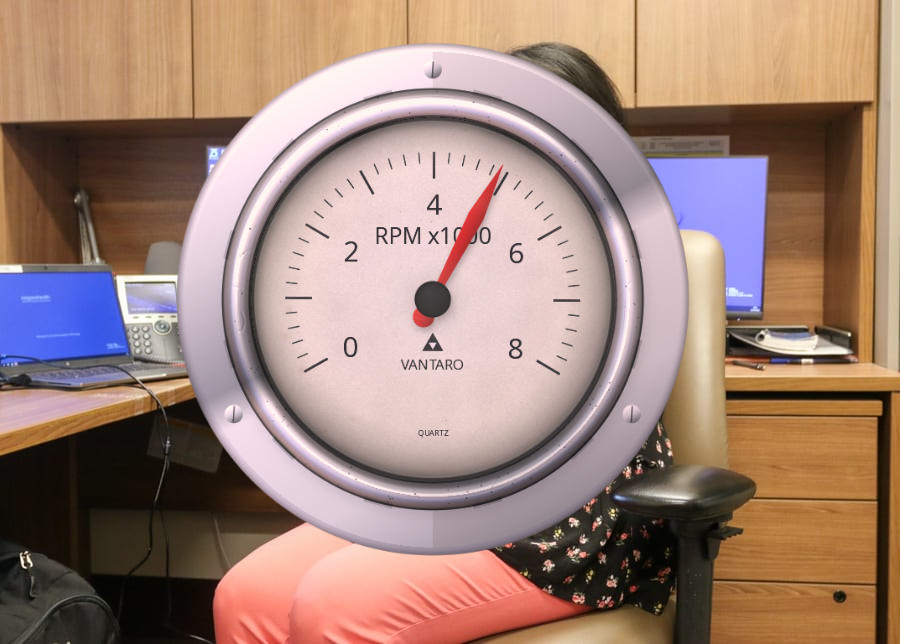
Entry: 4900 rpm
